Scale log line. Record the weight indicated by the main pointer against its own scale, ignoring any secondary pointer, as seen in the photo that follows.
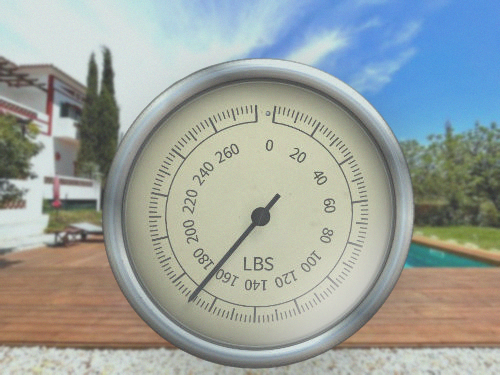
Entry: 170 lb
